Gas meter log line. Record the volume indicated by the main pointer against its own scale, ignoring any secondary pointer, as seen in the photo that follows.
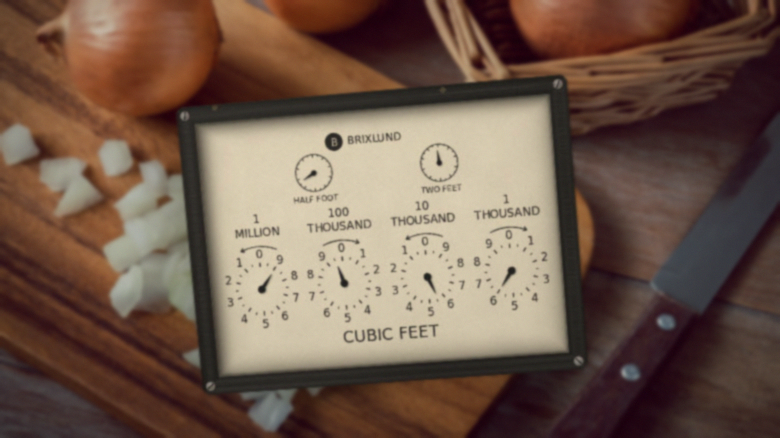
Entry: 895600 ft³
